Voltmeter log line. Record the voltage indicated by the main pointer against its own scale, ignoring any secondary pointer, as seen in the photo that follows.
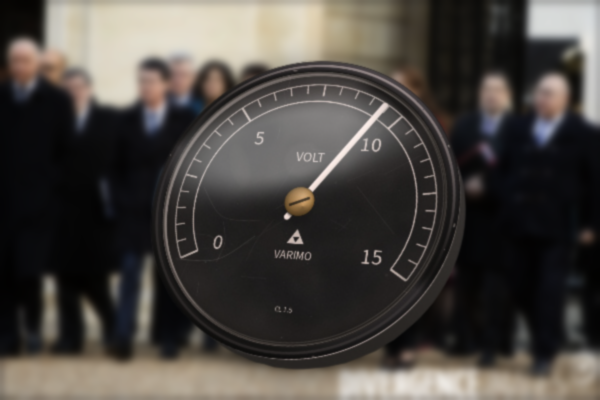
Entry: 9.5 V
